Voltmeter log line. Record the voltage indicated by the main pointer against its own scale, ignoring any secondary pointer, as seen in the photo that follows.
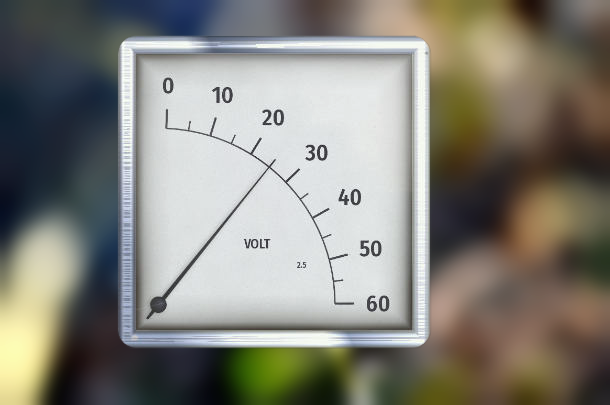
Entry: 25 V
